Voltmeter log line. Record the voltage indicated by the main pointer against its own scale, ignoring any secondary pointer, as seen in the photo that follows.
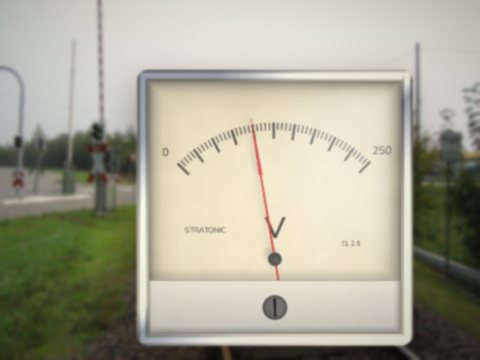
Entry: 100 V
